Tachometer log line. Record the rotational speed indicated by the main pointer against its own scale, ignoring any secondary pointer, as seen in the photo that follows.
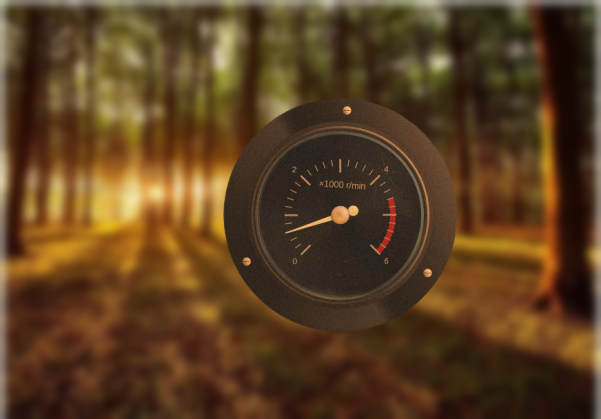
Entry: 600 rpm
